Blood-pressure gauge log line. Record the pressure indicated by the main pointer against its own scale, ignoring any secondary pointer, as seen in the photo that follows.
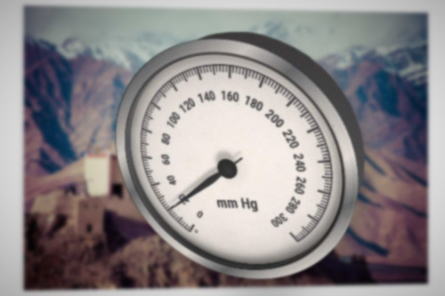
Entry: 20 mmHg
